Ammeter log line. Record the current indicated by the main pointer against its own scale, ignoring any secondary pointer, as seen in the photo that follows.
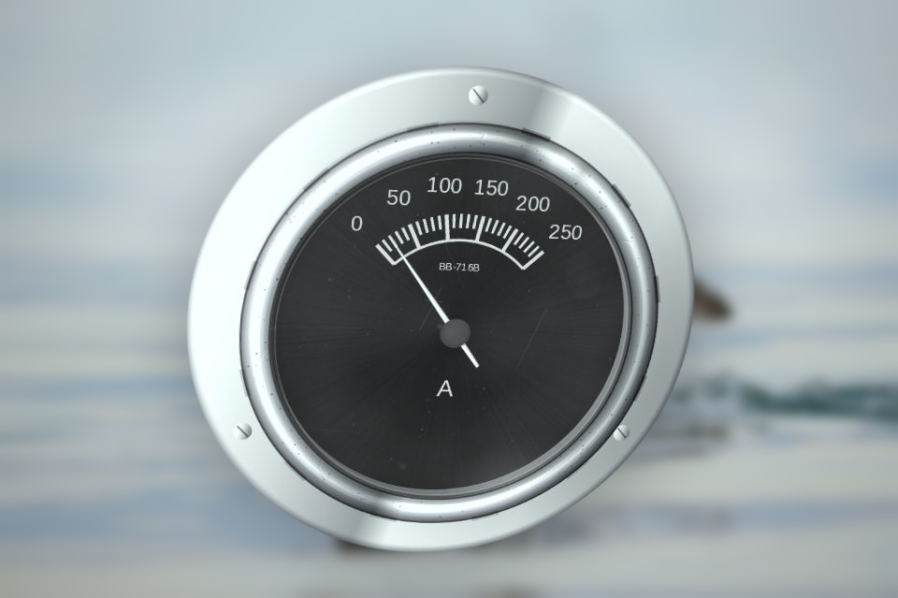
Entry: 20 A
